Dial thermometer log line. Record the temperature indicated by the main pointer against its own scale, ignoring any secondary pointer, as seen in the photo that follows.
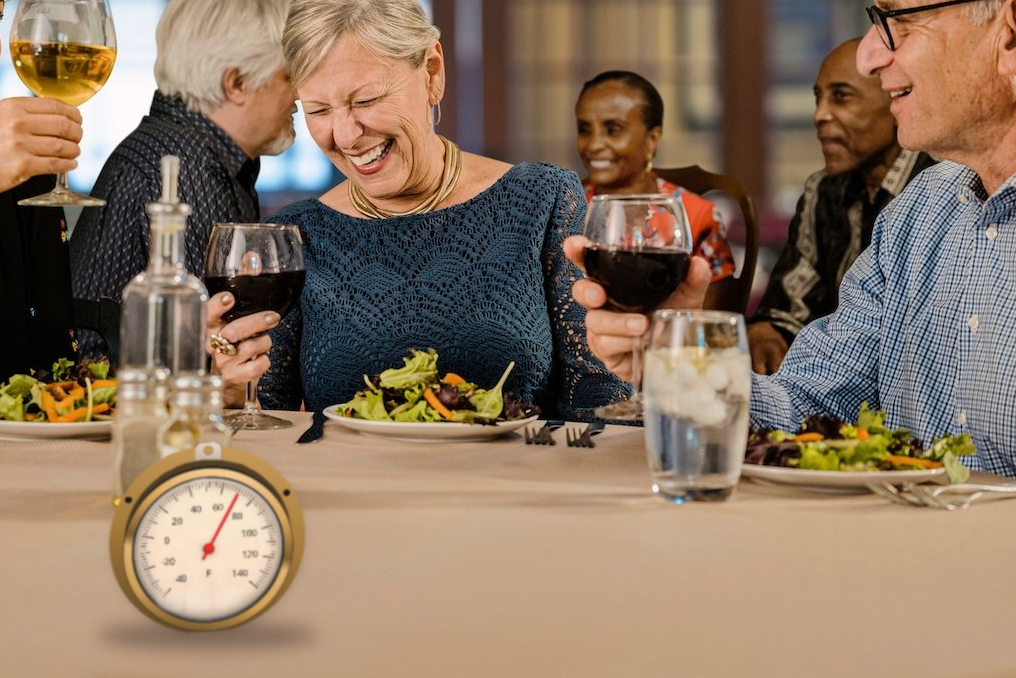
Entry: 70 °F
